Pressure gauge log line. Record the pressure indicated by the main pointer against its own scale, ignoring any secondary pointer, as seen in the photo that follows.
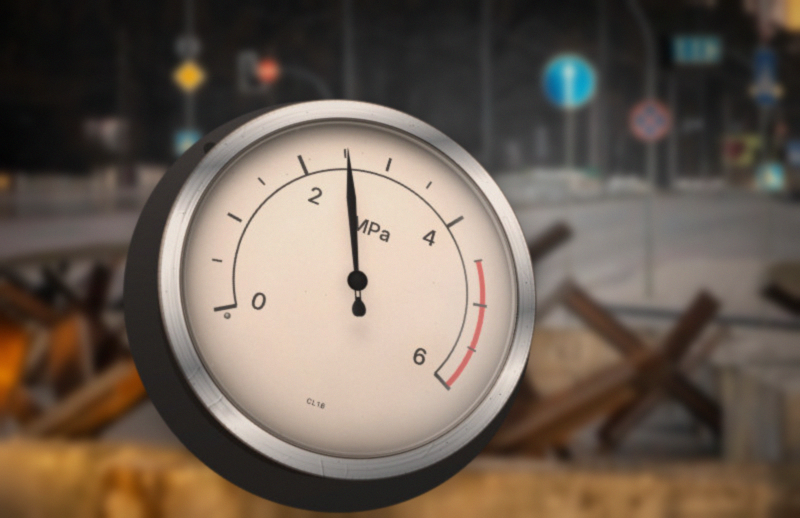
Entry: 2.5 MPa
